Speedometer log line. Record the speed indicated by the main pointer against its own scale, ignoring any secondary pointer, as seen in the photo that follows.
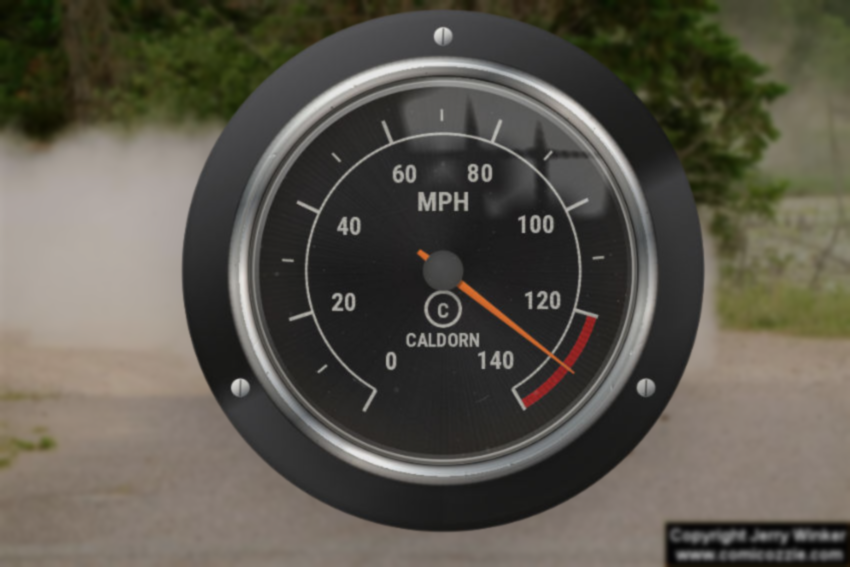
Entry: 130 mph
